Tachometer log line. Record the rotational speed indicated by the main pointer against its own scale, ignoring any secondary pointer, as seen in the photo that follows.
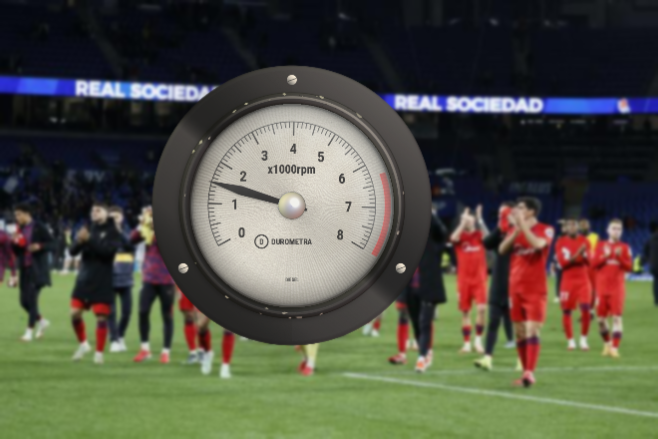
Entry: 1500 rpm
